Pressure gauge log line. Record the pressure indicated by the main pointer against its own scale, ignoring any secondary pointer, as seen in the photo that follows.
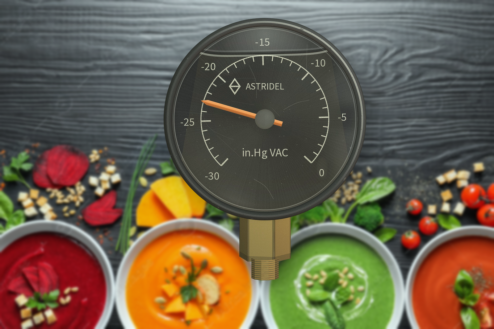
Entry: -23 inHg
